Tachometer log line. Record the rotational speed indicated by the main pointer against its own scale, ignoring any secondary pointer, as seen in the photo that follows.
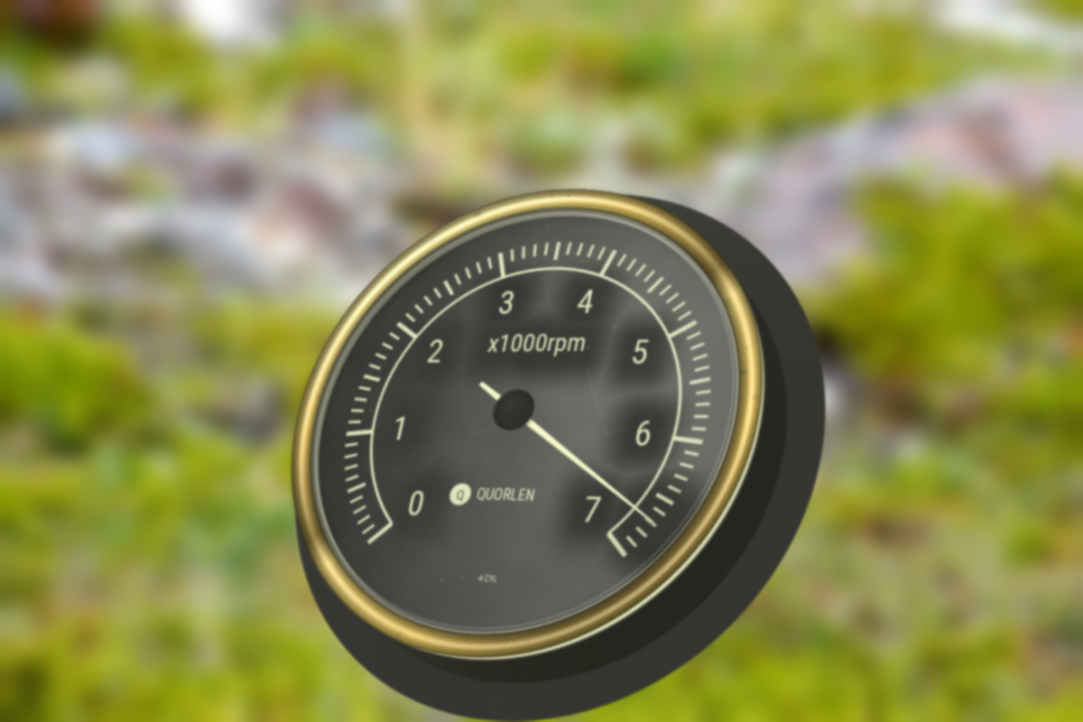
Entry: 6700 rpm
